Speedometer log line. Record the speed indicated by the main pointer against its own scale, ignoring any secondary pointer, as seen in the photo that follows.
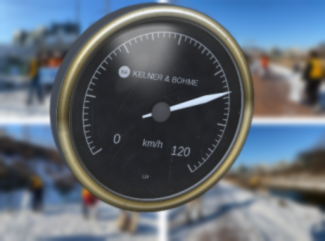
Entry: 88 km/h
